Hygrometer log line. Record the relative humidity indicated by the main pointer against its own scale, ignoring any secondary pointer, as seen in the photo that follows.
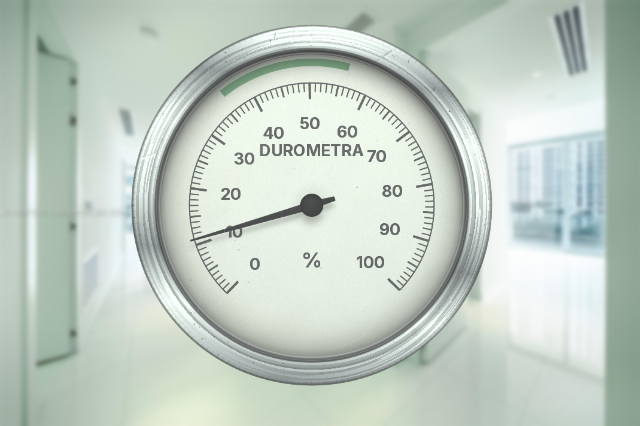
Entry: 11 %
